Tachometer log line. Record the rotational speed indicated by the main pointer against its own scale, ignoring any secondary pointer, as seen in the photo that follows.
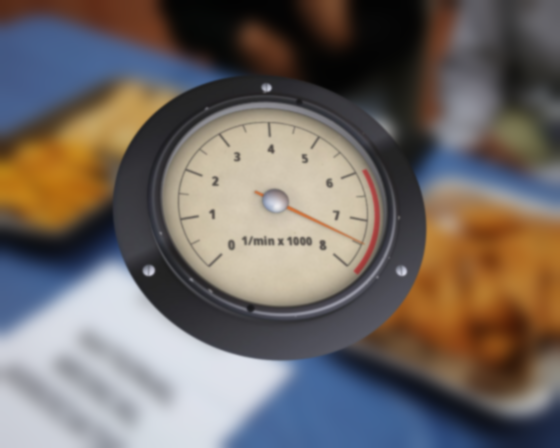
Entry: 7500 rpm
